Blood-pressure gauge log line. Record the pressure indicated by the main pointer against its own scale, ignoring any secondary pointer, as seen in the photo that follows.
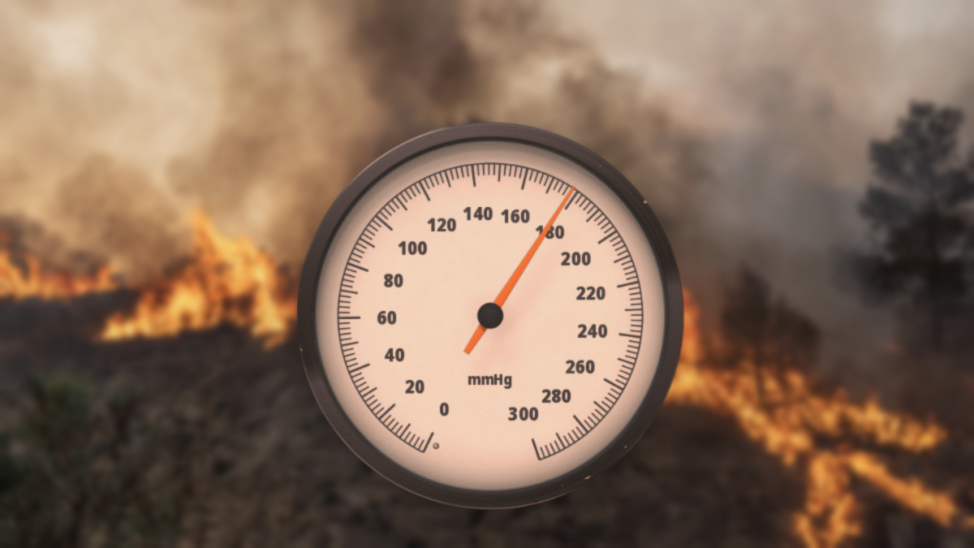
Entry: 178 mmHg
